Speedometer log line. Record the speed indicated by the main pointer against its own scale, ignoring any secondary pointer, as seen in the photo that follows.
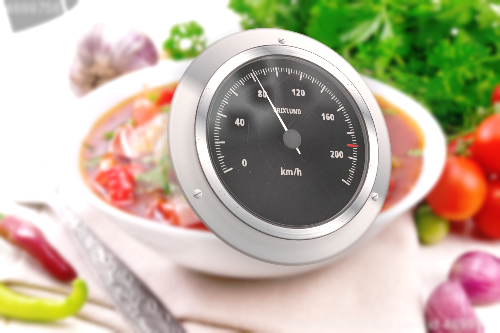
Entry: 80 km/h
